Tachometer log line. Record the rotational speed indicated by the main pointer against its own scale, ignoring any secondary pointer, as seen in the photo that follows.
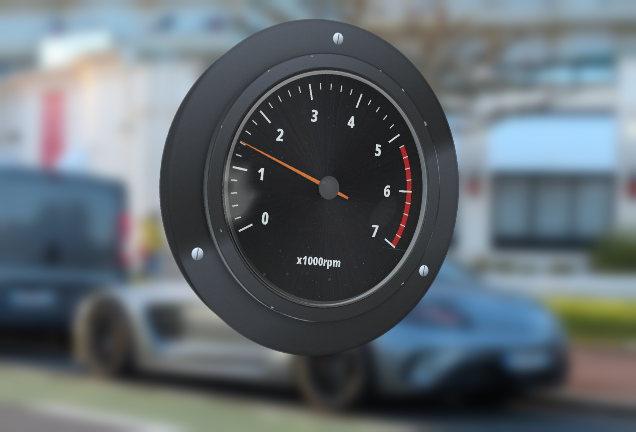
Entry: 1400 rpm
